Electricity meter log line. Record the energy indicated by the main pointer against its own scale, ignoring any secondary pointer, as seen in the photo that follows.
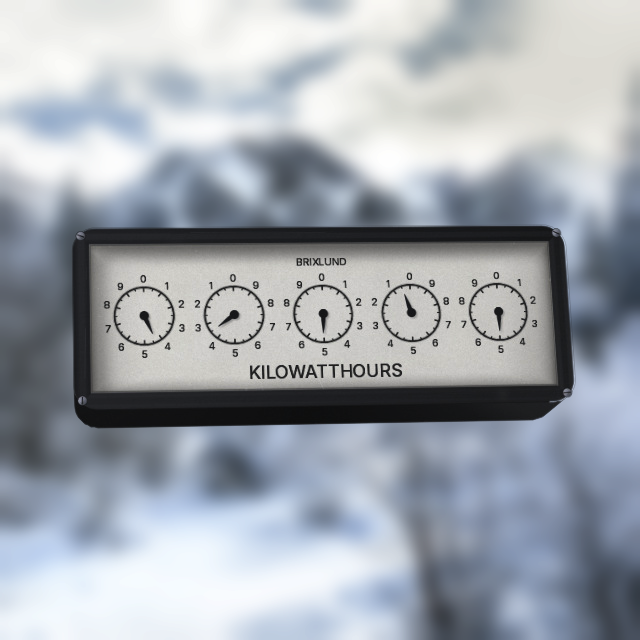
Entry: 43505 kWh
